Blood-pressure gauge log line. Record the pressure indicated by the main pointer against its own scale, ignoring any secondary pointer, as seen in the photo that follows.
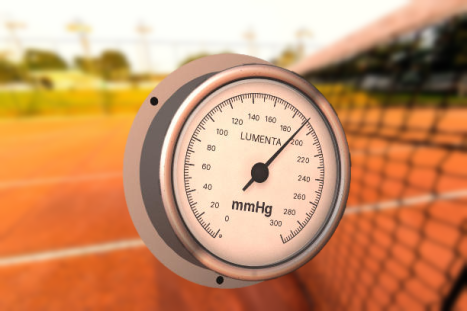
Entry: 190 mmHg
